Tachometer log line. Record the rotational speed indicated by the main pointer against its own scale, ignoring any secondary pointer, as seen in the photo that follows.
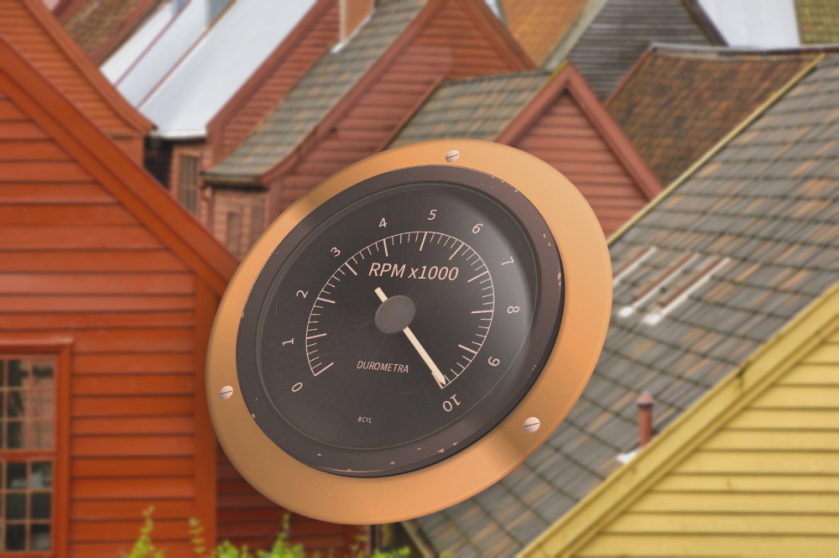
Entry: 9900 rpm
